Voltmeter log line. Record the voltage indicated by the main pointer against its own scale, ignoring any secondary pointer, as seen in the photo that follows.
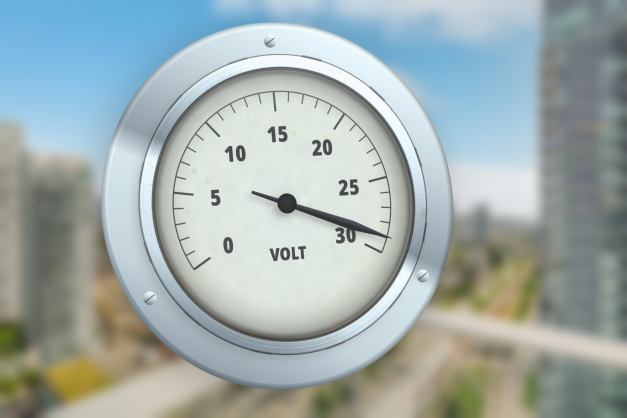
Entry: 29 V
